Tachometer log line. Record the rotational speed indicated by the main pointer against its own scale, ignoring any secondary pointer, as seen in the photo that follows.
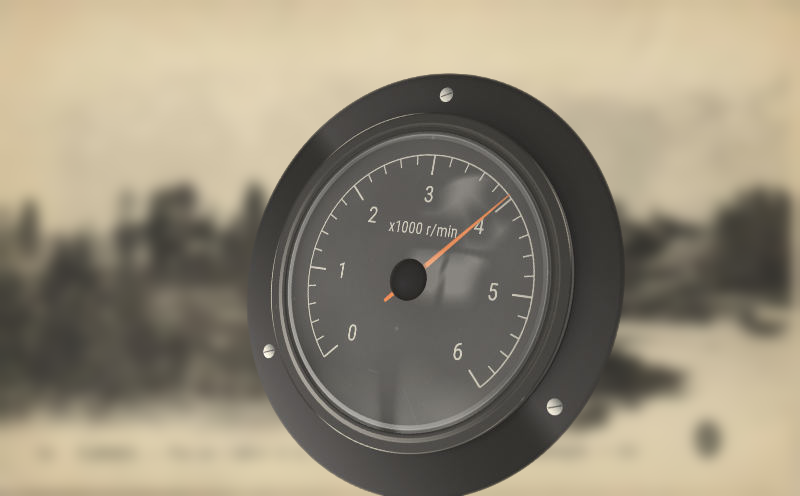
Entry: 4000 rpm
